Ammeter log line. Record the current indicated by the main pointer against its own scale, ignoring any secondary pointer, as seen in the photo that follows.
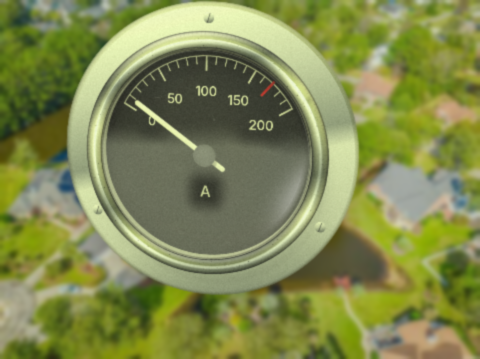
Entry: 10 A
